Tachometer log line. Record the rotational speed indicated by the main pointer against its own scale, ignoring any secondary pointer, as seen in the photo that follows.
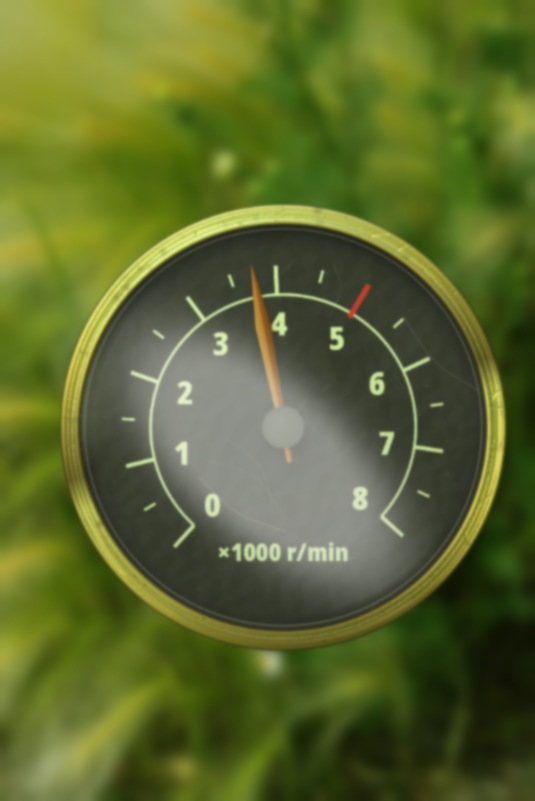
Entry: 3750 rpm
